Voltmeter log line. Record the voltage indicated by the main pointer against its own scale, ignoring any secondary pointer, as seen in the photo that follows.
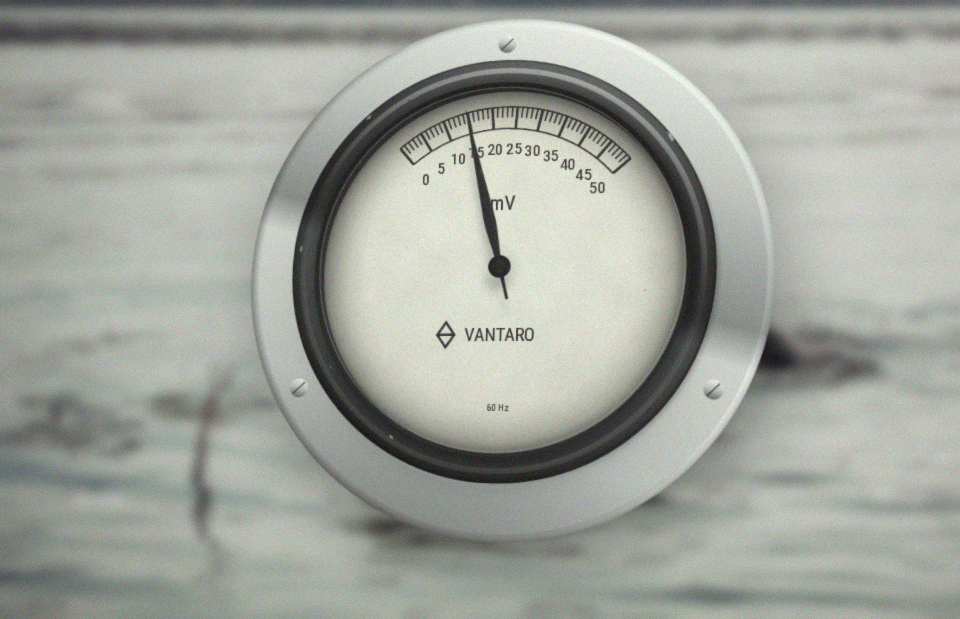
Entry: 15 mV
